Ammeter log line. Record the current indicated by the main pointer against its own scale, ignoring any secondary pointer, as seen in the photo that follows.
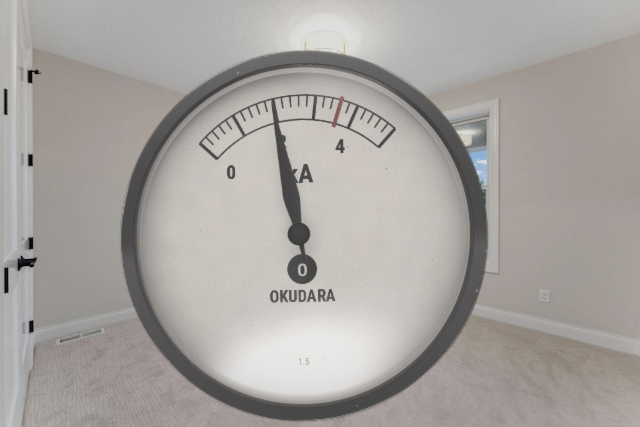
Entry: 2 kA
